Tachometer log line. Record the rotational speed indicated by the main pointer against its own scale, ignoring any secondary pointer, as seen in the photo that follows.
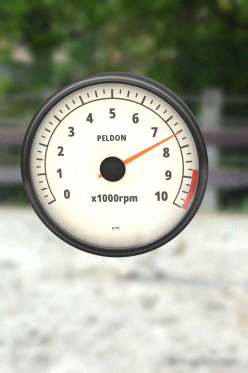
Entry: 7500 rpm
